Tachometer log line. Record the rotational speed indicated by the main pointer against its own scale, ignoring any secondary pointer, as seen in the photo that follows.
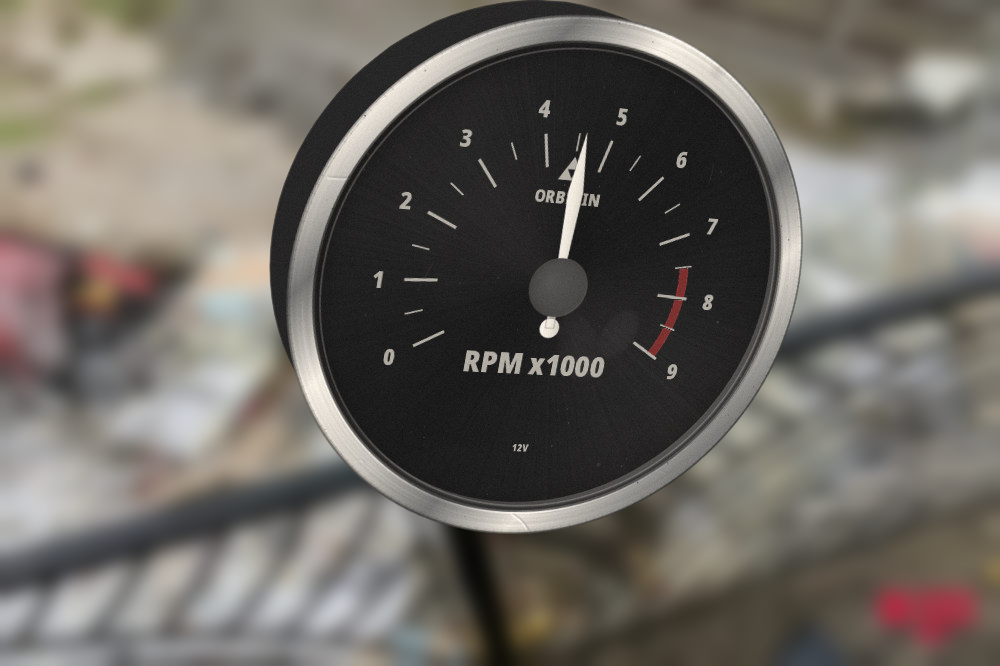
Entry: 4500 rpm
